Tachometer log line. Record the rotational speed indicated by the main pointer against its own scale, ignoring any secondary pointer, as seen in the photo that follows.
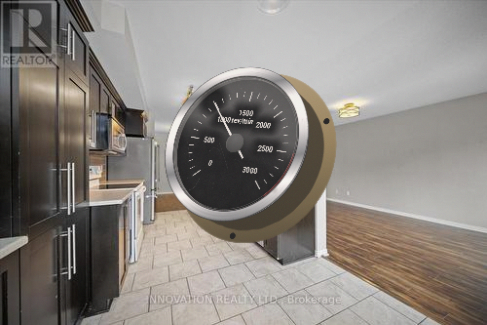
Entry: 1000 rpm
